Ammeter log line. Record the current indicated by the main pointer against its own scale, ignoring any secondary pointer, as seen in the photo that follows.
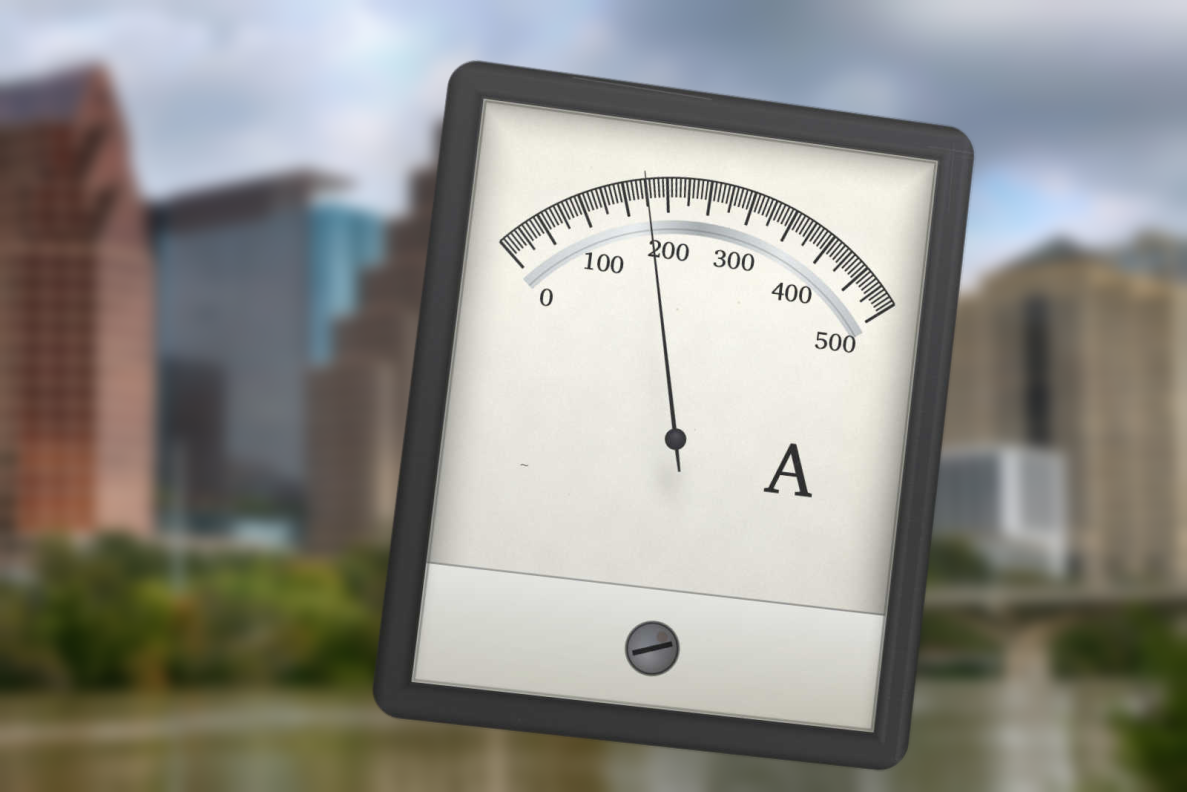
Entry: 175 A
